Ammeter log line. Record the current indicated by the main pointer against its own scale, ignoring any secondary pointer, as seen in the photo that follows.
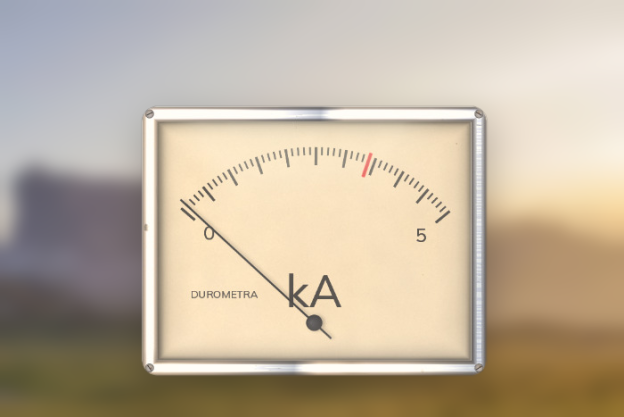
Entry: 0.1 kA
